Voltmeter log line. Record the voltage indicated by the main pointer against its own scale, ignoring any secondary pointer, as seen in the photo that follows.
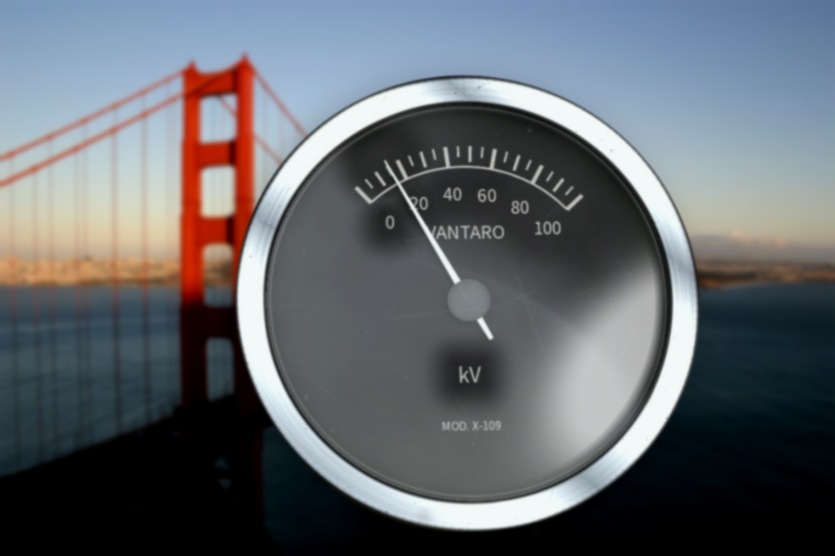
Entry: 15 kV
